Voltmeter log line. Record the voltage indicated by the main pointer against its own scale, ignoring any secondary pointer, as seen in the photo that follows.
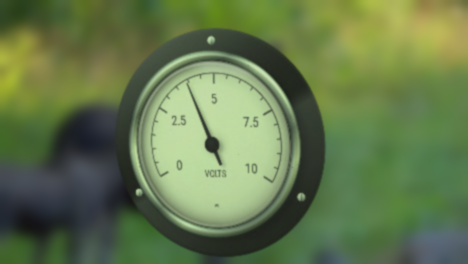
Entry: 4 V
